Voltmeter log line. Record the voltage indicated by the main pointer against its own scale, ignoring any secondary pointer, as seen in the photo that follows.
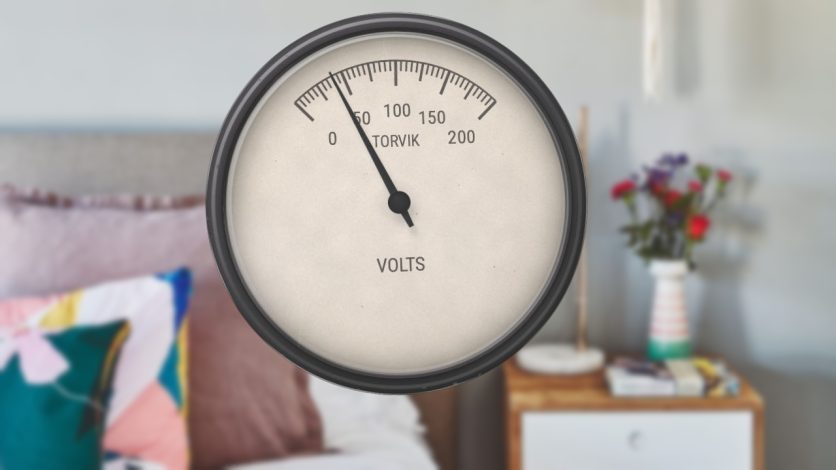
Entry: 40 V
